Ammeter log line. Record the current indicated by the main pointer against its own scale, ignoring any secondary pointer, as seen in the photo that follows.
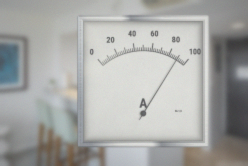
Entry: 90 A
